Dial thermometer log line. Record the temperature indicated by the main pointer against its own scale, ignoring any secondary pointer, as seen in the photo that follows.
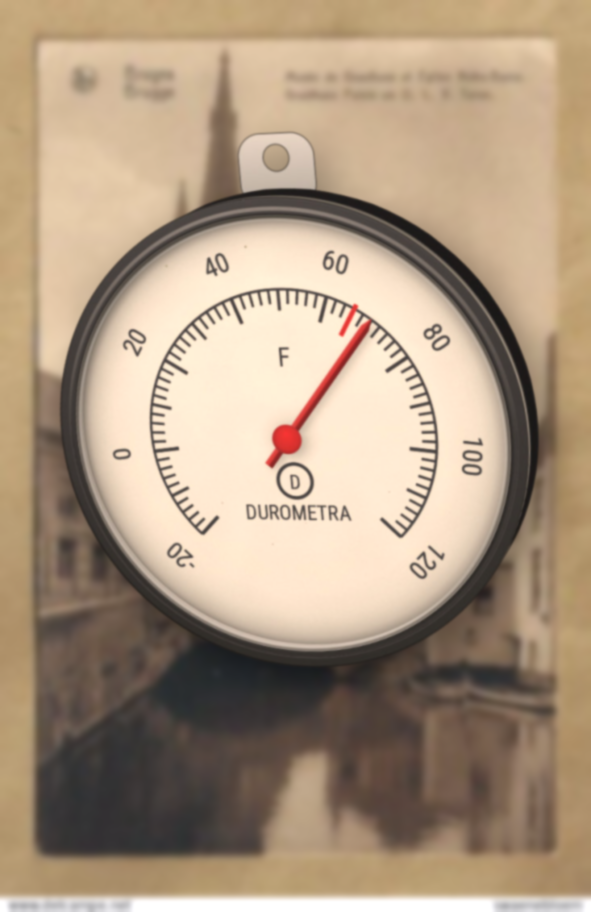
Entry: 70 °F
